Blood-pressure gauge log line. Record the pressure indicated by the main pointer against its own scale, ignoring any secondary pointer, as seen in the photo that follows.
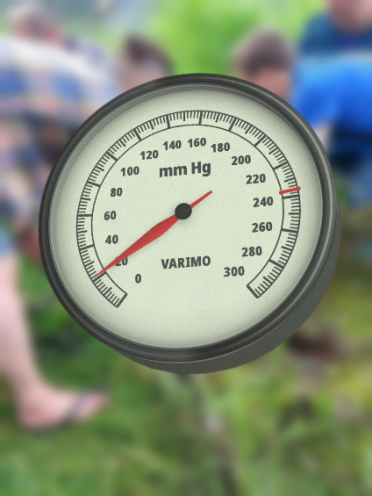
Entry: 20 mmHg
